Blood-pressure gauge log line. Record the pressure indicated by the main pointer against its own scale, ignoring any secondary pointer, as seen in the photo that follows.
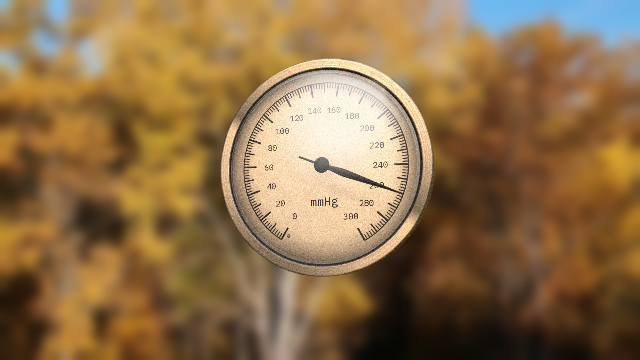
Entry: 260 mmHg
